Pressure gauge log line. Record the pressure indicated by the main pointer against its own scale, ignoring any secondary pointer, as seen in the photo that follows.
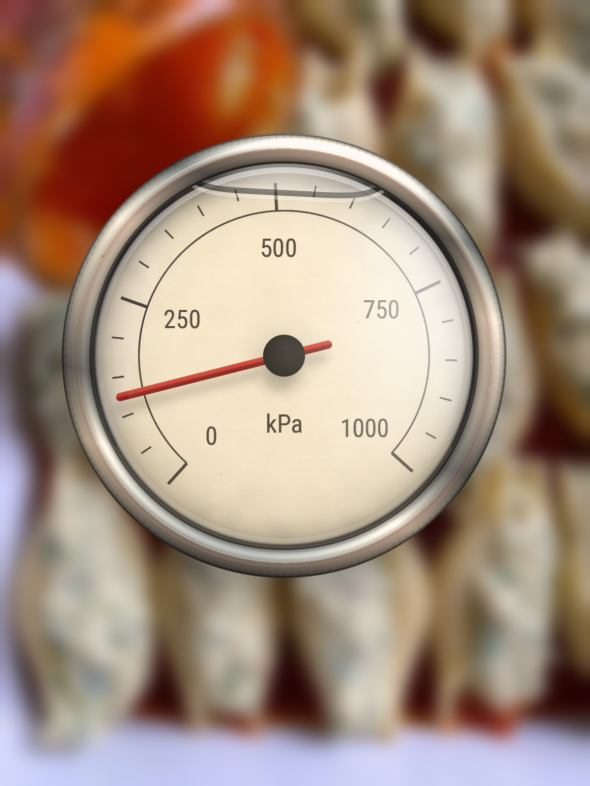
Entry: 125 kPa
